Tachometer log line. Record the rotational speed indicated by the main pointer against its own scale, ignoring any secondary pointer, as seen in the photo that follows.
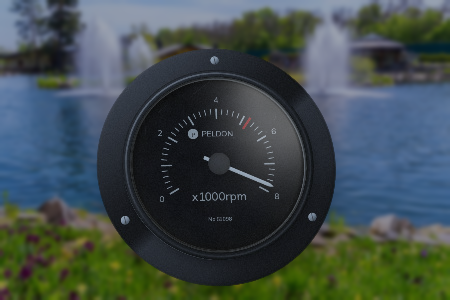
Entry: 7800 rpm
